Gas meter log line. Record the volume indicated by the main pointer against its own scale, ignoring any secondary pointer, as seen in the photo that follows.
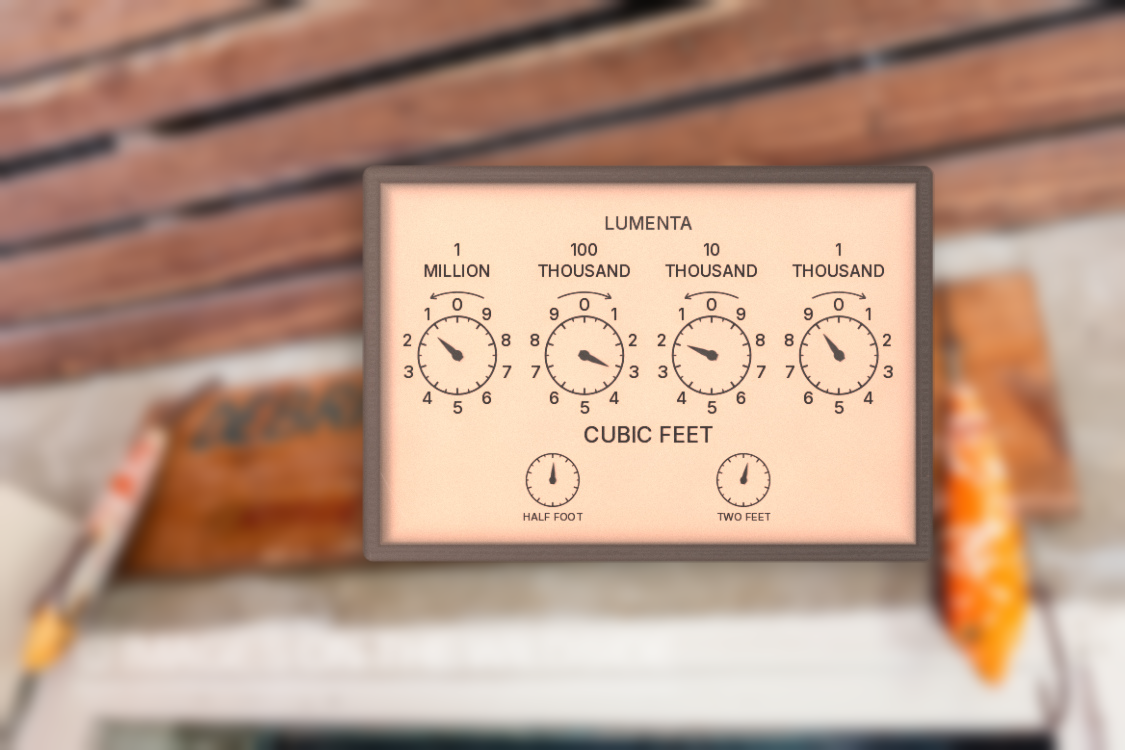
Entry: 131900 ft³
